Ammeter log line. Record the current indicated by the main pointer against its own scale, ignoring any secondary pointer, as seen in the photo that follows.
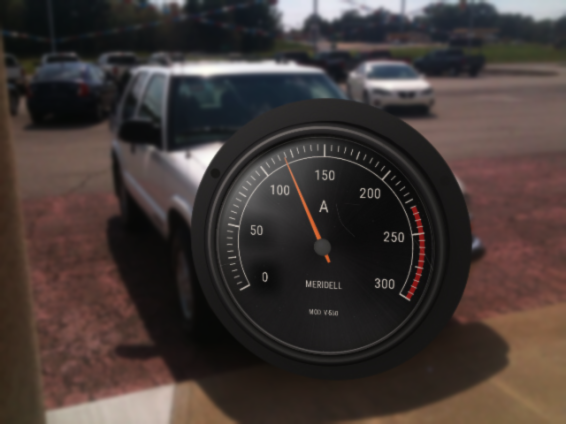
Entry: 120 A
